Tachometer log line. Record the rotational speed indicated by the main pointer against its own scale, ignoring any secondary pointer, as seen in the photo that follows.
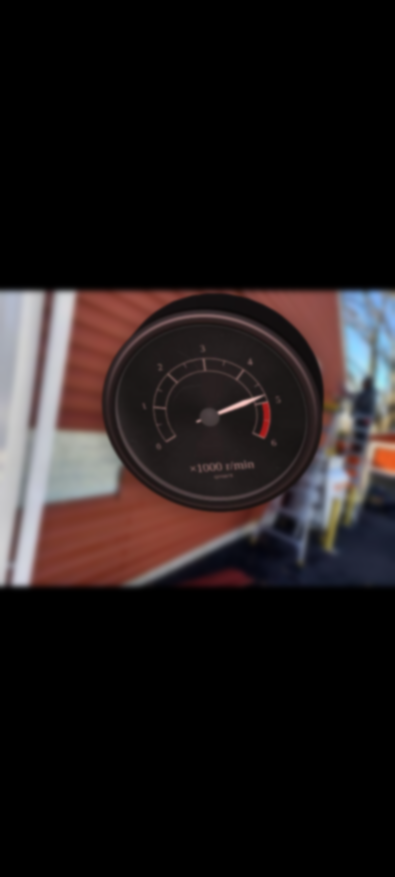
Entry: 4750 rpm
